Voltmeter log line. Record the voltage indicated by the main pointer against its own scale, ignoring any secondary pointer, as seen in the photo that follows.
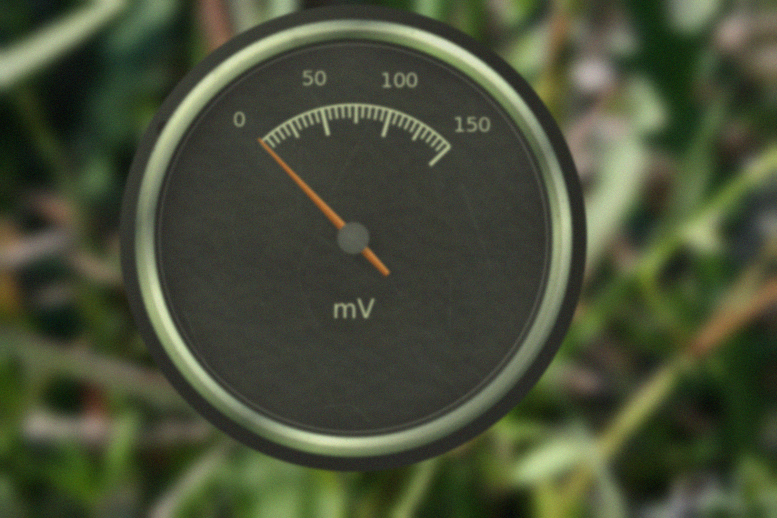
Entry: 0 mV
